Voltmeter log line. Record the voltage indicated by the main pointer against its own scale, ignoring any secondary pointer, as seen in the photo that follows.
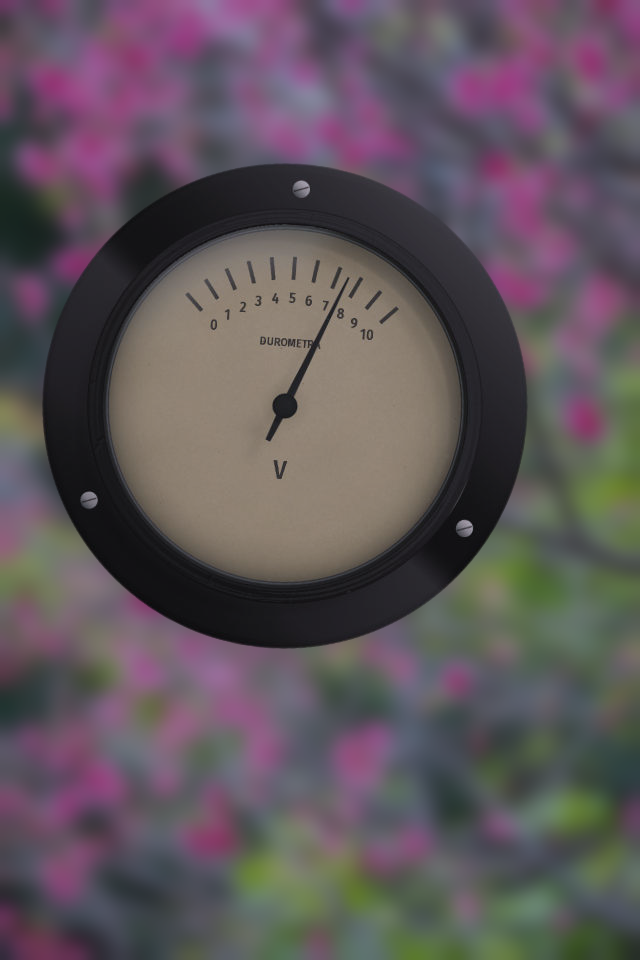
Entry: 7.5 V
